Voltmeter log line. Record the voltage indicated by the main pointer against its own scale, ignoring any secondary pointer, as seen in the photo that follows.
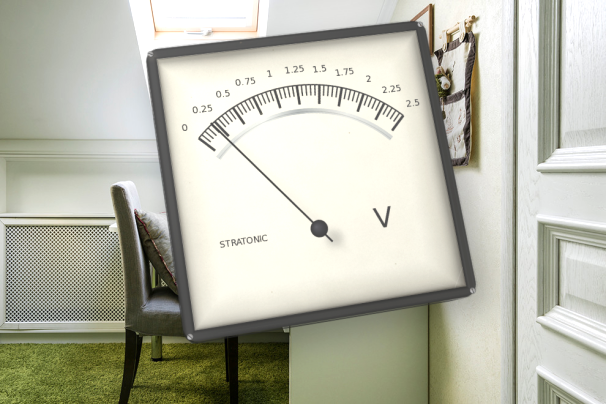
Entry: 0.2 V
